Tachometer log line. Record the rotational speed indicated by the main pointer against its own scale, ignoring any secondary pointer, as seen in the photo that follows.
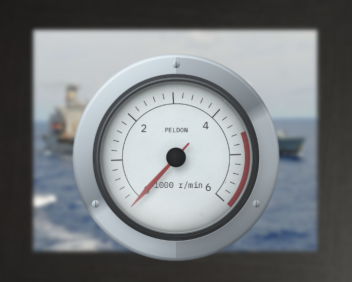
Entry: 0 rpm
